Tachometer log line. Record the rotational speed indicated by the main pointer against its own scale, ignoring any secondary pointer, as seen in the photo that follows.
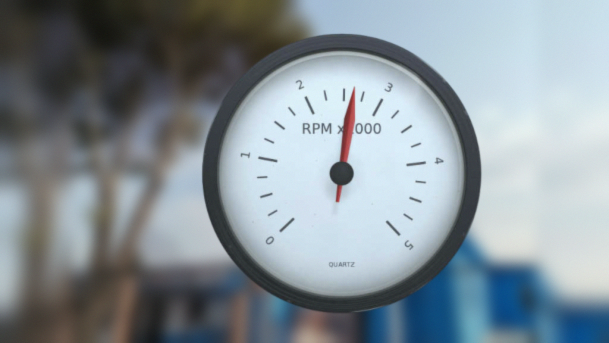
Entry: 2625 rpm
